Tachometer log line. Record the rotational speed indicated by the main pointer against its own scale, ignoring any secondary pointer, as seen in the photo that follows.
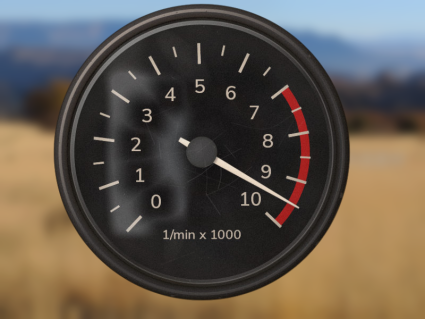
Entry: 9500 rpm
